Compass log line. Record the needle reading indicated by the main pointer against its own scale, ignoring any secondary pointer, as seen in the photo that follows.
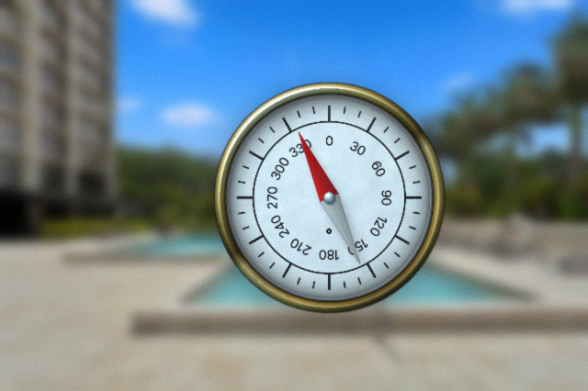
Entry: 335 °
